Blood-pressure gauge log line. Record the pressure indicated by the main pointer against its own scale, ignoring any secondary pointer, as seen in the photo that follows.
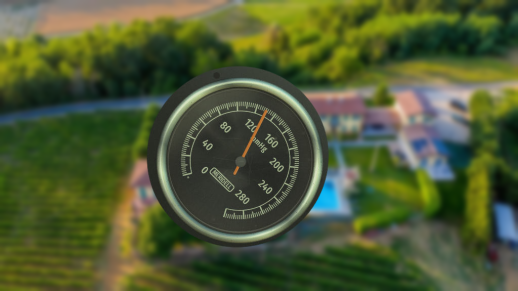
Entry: 130 mmHg
